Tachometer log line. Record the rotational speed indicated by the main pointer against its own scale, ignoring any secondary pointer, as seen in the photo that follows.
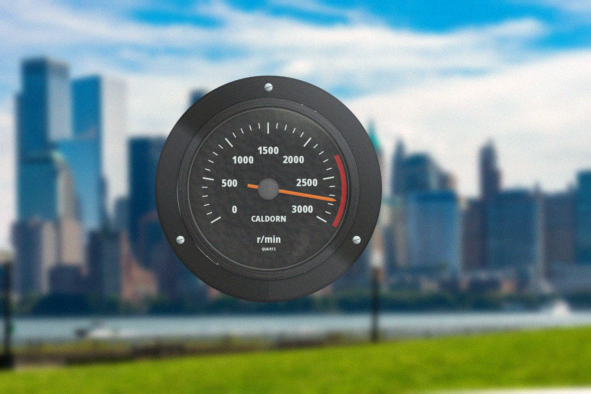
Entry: 2750 rpm
